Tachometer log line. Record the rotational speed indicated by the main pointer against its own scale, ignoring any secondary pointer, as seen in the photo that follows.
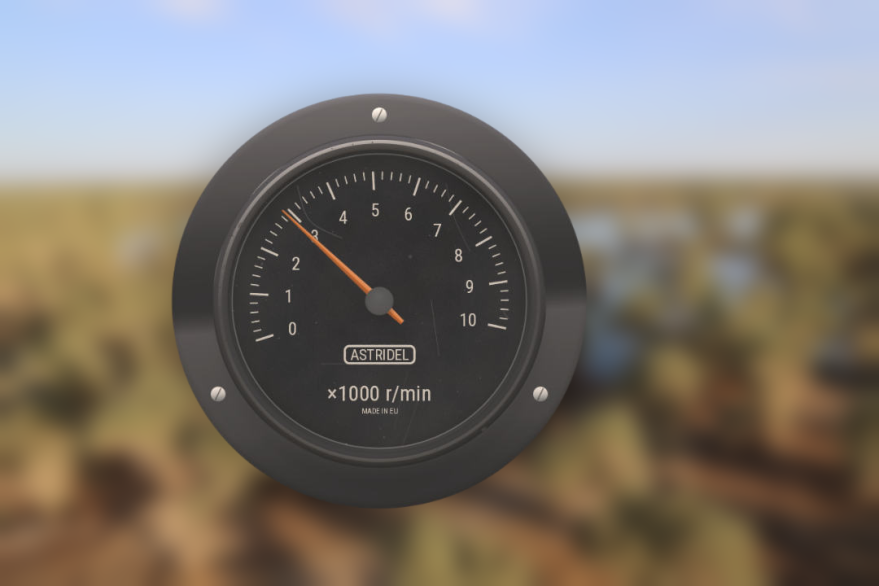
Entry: 2900 rpm
